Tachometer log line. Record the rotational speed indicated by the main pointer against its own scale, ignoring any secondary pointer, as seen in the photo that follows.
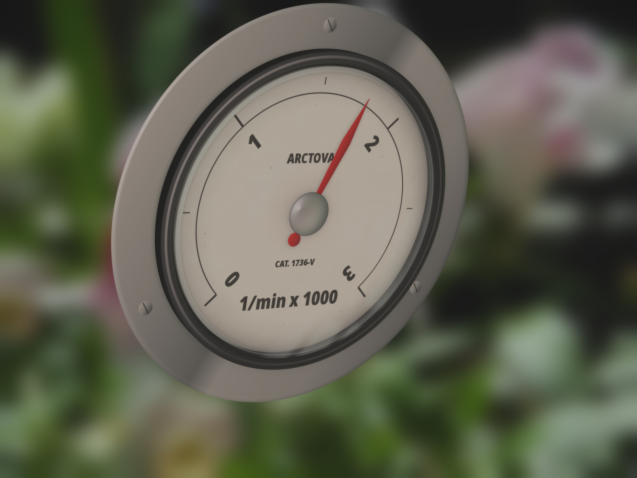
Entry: 1750 rpm
